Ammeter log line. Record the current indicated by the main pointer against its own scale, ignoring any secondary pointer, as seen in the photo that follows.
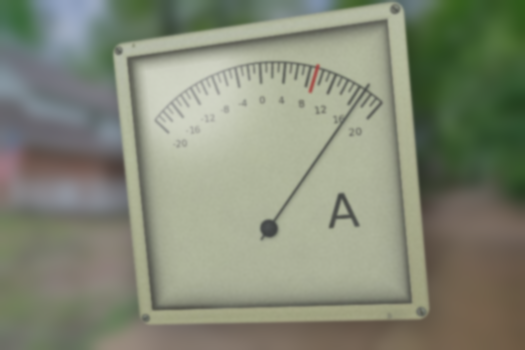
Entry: 17 A
